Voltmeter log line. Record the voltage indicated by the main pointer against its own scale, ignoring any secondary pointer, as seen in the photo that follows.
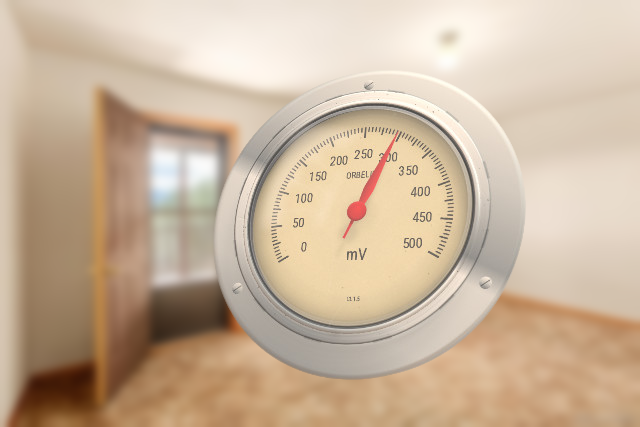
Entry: 300 mV
